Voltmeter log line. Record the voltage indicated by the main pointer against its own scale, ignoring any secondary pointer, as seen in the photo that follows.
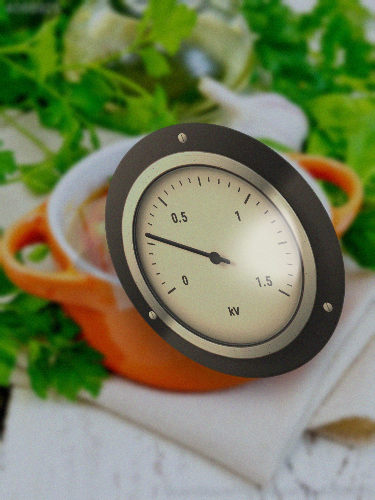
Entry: 0.3 kV
